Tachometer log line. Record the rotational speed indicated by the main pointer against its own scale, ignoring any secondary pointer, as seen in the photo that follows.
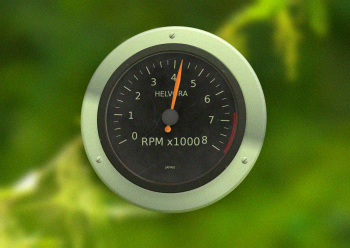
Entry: 4250 rpm
